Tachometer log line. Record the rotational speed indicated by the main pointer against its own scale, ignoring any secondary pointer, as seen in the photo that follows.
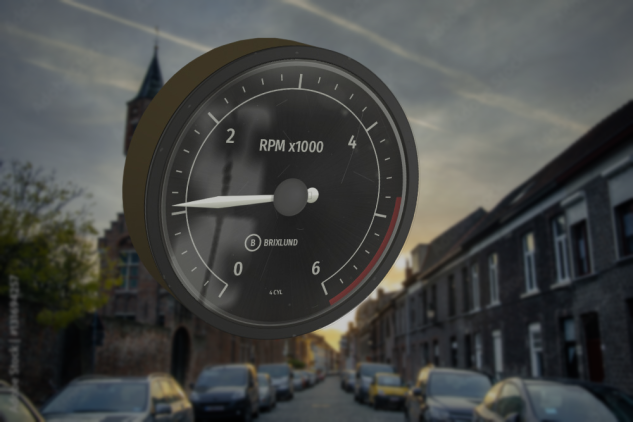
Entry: 1100 rpm
